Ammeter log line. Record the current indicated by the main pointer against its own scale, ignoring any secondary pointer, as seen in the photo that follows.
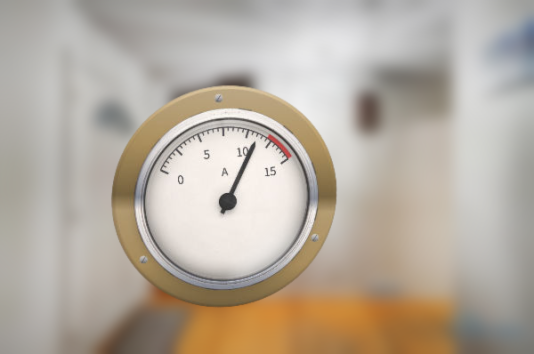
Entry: 11 A
